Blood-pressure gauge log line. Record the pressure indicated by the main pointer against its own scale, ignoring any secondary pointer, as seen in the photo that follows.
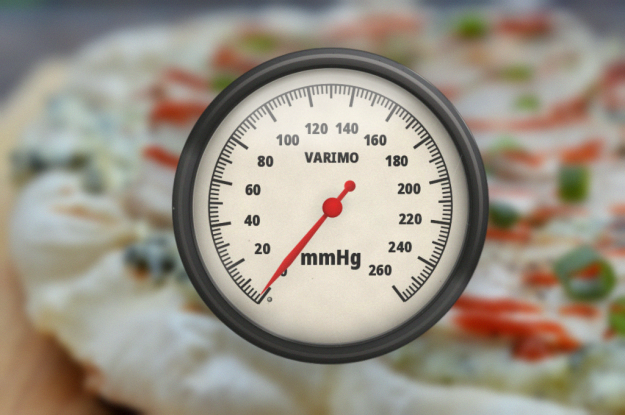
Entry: 2 mmHg
